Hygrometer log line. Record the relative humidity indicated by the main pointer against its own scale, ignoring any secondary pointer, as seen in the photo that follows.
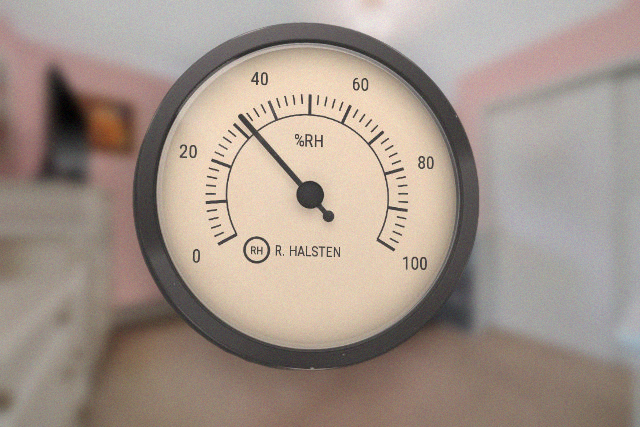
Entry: 32 %
